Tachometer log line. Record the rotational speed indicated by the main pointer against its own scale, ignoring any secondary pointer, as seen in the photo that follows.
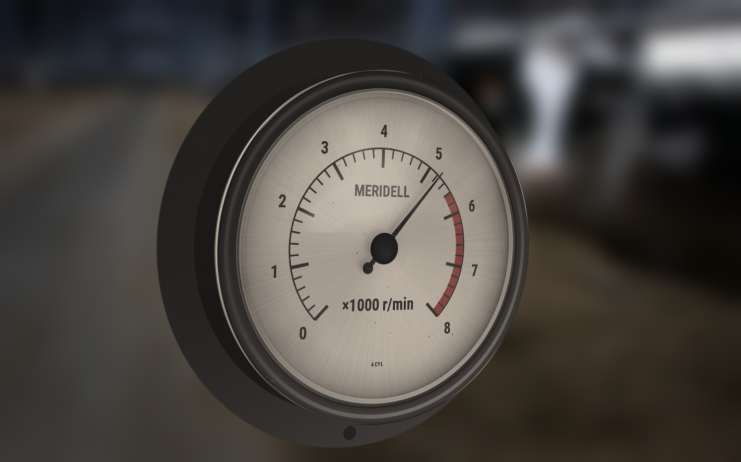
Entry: 5200 rpm
